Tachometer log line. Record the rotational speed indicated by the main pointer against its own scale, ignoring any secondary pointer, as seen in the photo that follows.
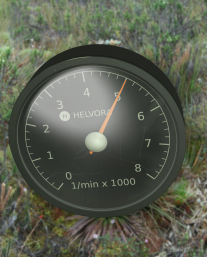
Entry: 5000 rpm
